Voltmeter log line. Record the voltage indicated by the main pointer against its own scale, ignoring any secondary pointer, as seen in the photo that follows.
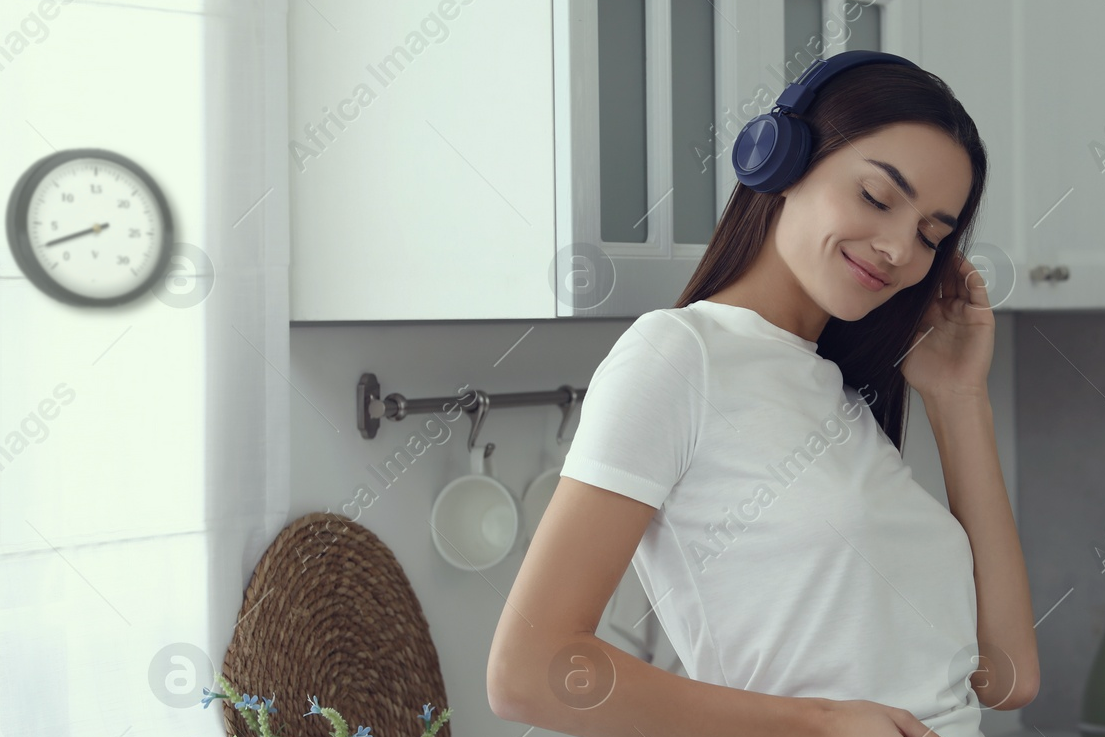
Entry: 2.5 V
